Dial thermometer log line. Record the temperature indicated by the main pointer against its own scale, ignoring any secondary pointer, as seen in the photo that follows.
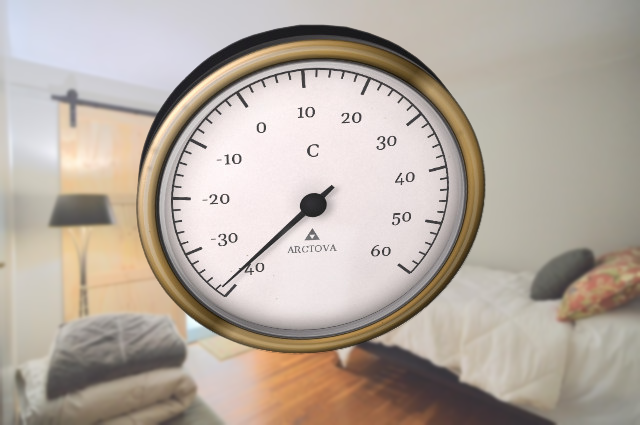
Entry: -38 °C
